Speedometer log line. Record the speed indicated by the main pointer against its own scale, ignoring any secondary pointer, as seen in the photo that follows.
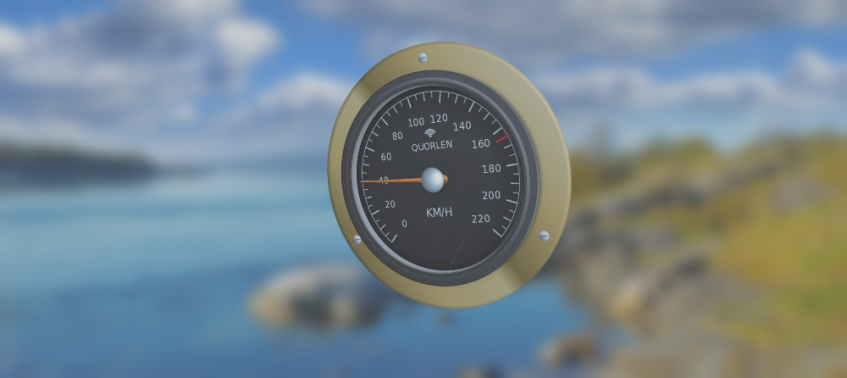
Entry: 40 km/h
